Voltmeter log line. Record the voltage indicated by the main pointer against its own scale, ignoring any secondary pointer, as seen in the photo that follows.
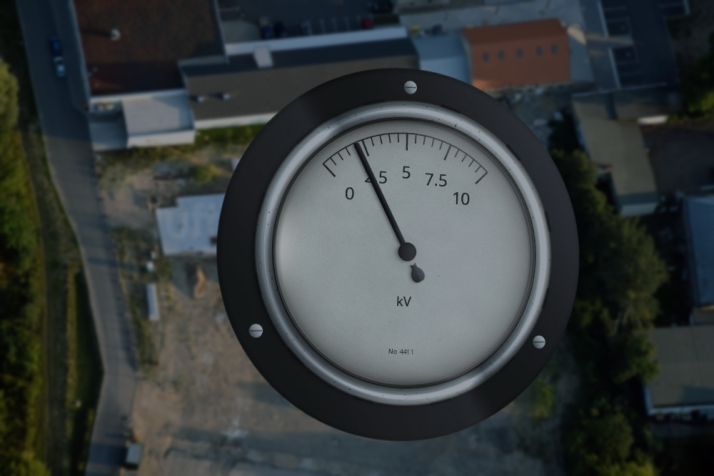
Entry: 2 kV
